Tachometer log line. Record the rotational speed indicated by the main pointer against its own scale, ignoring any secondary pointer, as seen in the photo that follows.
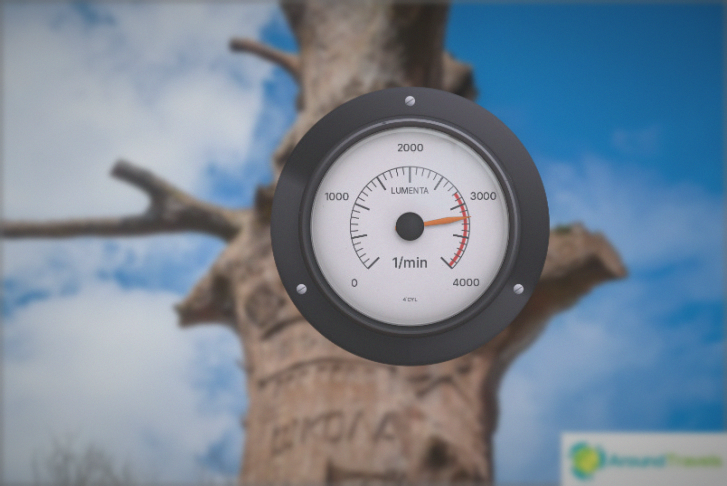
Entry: 3200 rpm
